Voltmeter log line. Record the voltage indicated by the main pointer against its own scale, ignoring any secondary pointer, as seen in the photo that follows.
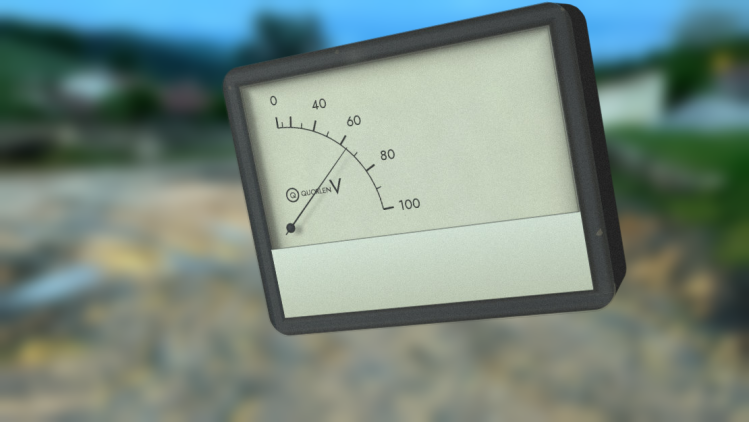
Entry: 65 V
